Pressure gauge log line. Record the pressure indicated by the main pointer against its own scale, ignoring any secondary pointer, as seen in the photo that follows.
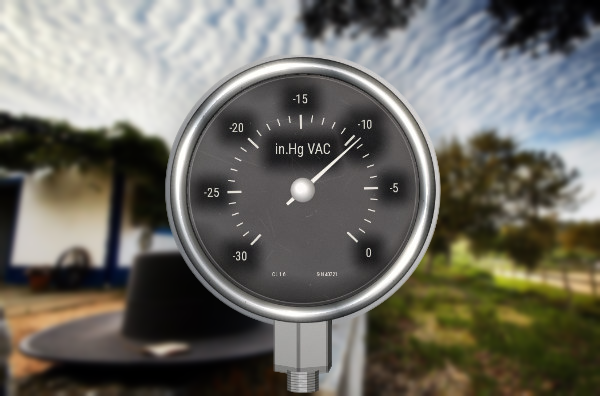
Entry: -9.5 inHg
